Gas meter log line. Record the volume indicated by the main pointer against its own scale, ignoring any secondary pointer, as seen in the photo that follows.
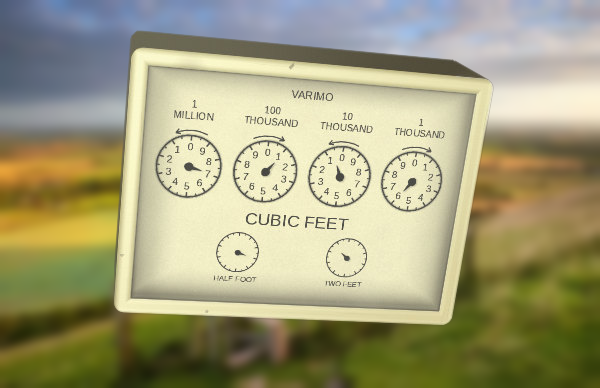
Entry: 710600 ft³
